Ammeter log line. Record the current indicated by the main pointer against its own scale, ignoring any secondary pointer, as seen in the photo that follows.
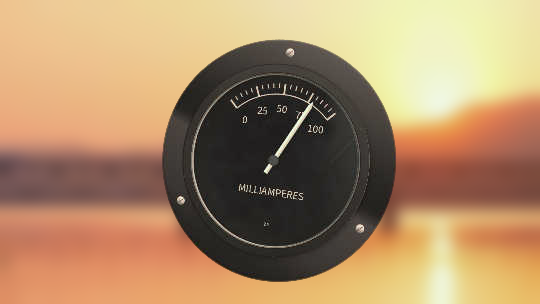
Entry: 80 mA
